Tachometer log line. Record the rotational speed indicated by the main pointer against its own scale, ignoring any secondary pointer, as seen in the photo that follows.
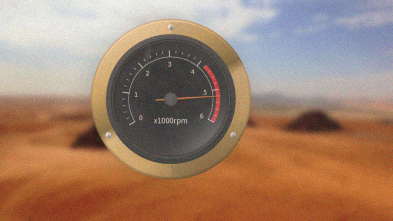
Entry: 5200 rpm
